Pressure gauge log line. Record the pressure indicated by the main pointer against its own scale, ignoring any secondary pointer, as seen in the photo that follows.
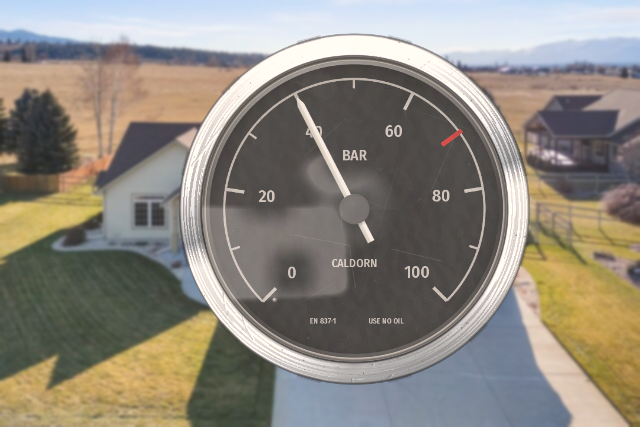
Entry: 40 bar
